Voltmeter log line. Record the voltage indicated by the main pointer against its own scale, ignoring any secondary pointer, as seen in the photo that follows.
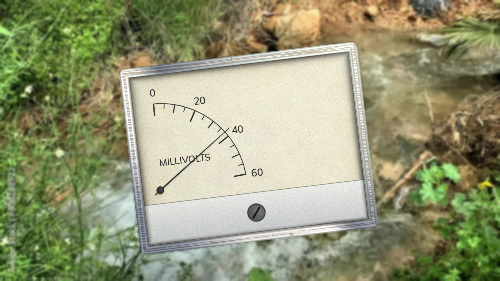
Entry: 37.5 mV
